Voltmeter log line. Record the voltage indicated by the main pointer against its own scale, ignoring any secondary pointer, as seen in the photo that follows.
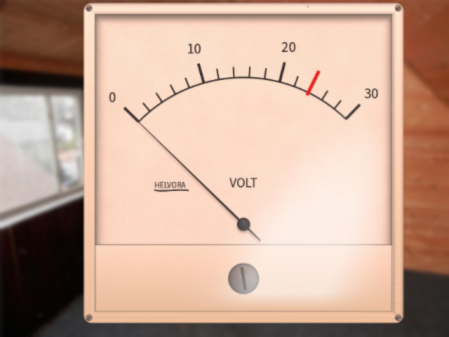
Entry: 0 V
